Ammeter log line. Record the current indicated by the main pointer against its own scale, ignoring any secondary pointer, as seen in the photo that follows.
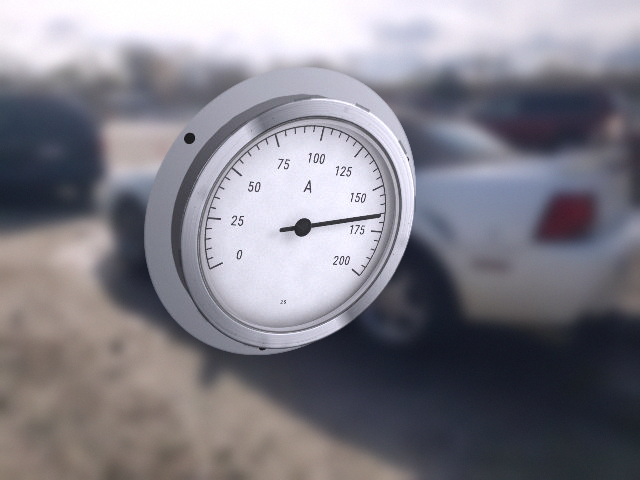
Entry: 165 A
